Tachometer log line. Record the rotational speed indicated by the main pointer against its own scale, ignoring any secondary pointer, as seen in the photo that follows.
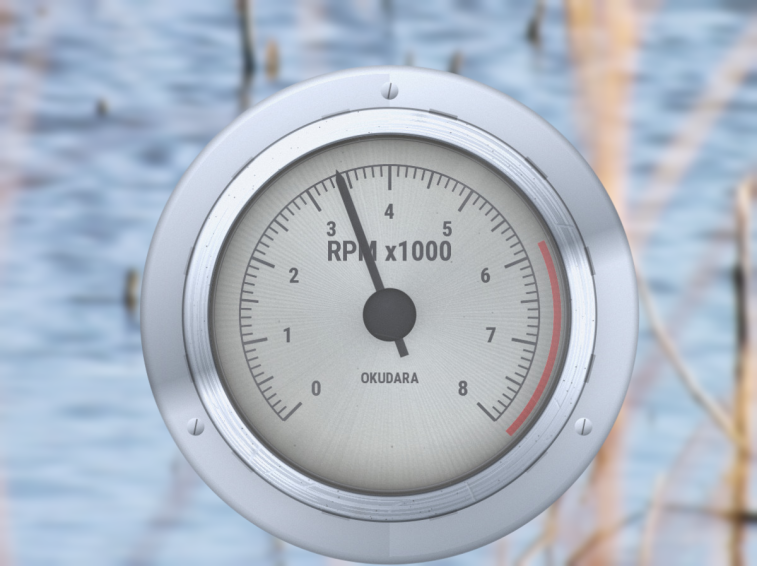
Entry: 3400 rpm
